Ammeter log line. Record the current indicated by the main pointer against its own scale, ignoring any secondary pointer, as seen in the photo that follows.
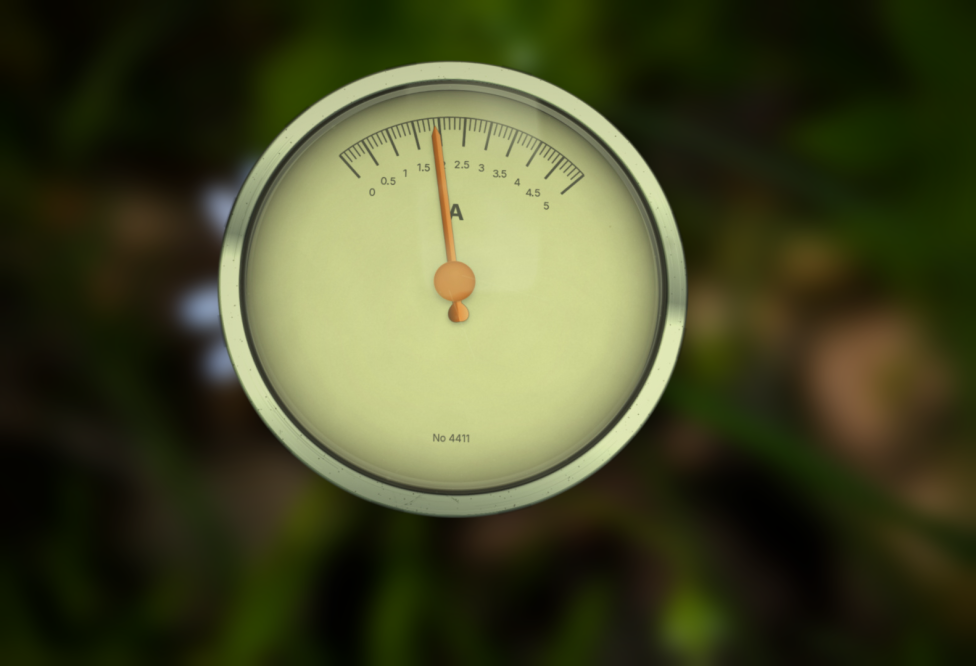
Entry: 1.9 A
